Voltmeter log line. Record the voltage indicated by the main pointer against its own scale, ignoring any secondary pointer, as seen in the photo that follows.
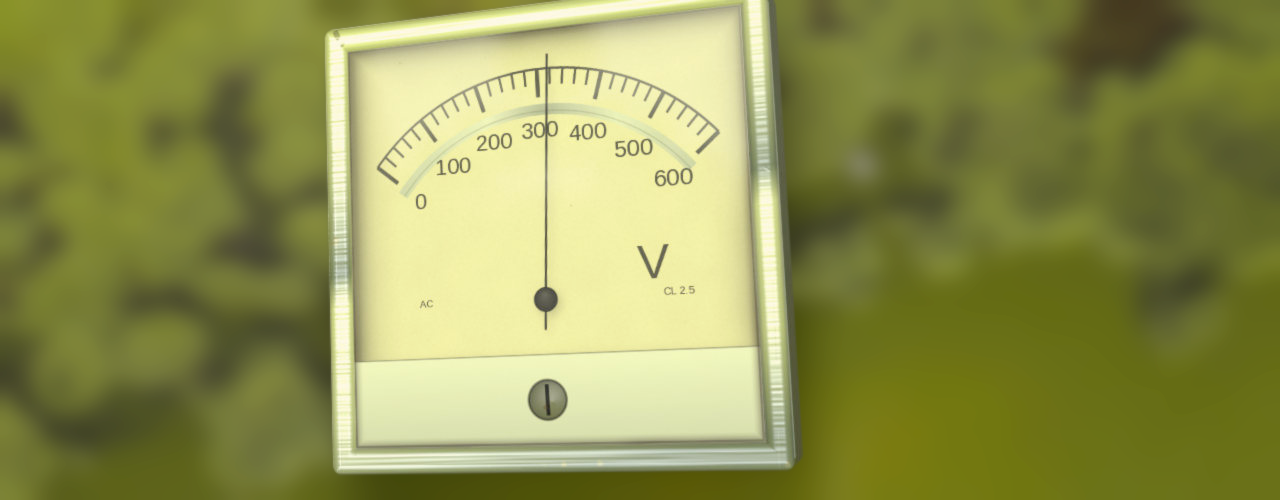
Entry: 320 V
